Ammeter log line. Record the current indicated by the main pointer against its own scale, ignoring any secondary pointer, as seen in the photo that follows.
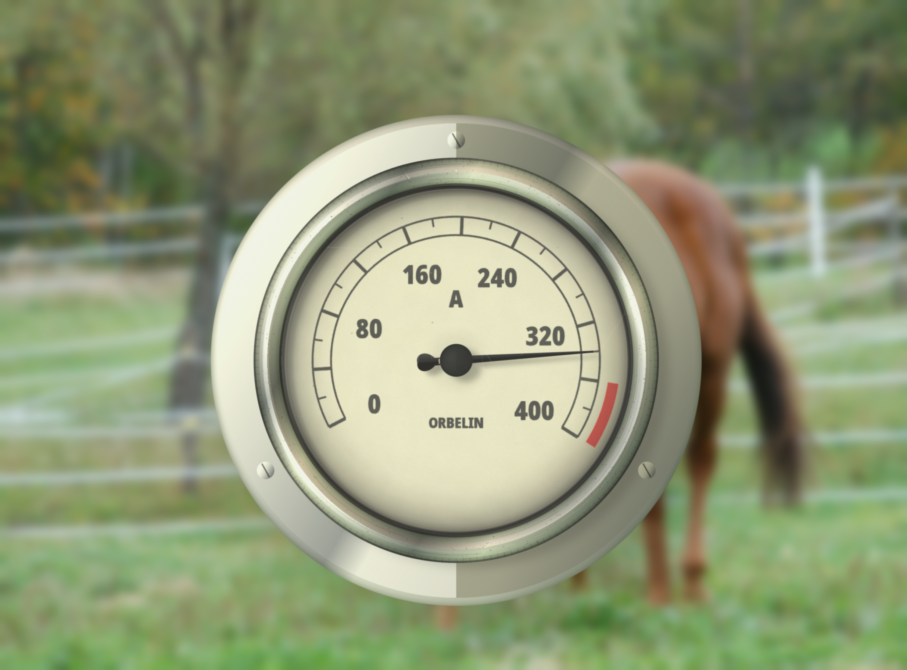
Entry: 340 A
